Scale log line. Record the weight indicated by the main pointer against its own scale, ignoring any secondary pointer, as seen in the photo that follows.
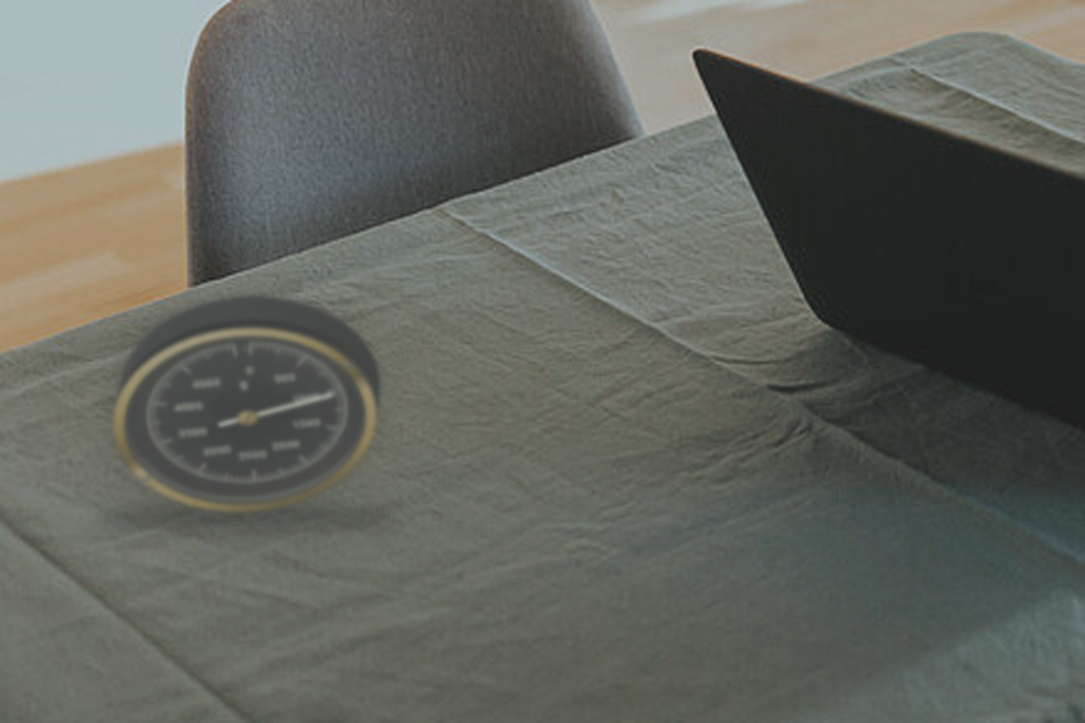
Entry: 1000 g
